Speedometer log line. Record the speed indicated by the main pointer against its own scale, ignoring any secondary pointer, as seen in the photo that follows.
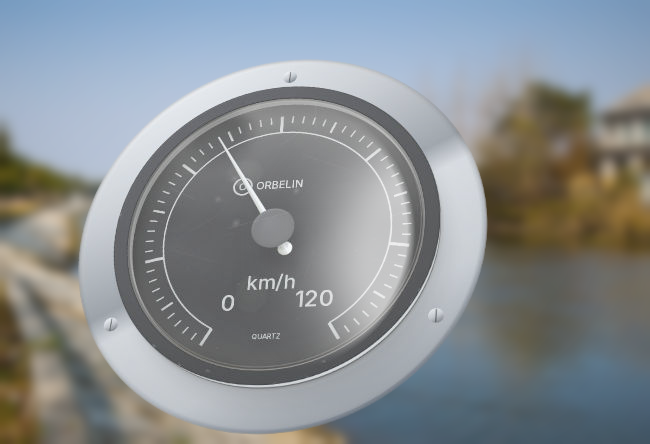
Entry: 48 km/h
